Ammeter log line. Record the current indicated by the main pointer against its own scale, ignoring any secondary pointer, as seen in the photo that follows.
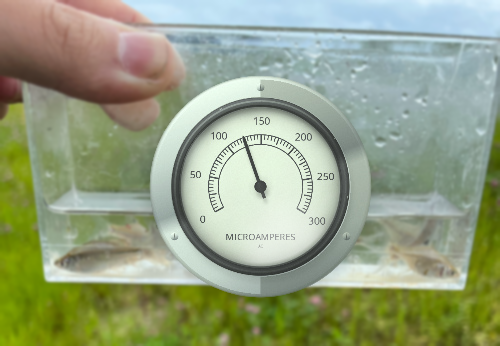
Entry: 125 µA
